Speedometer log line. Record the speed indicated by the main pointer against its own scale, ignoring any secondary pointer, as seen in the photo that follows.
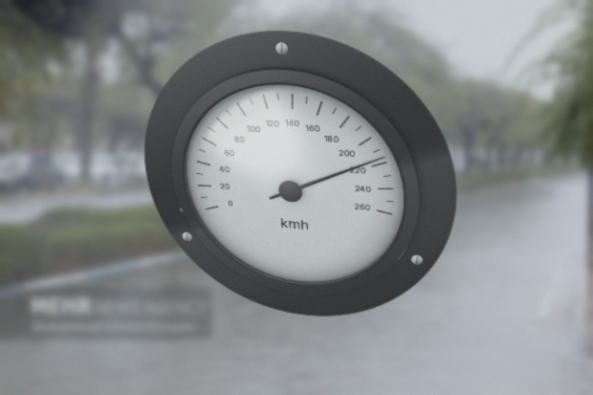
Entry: 215 km/h
